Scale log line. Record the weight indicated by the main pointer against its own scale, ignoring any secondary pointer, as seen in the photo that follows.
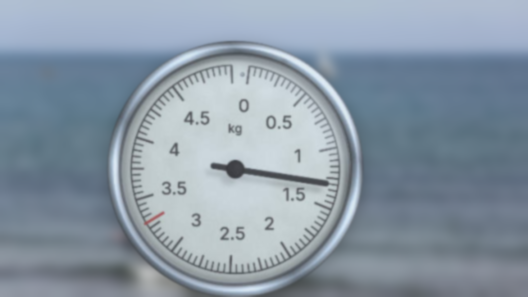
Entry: 1.3 kg
